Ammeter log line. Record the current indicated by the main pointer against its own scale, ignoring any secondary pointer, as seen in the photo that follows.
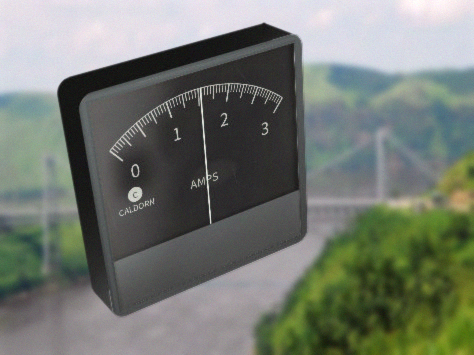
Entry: 1.5 A
